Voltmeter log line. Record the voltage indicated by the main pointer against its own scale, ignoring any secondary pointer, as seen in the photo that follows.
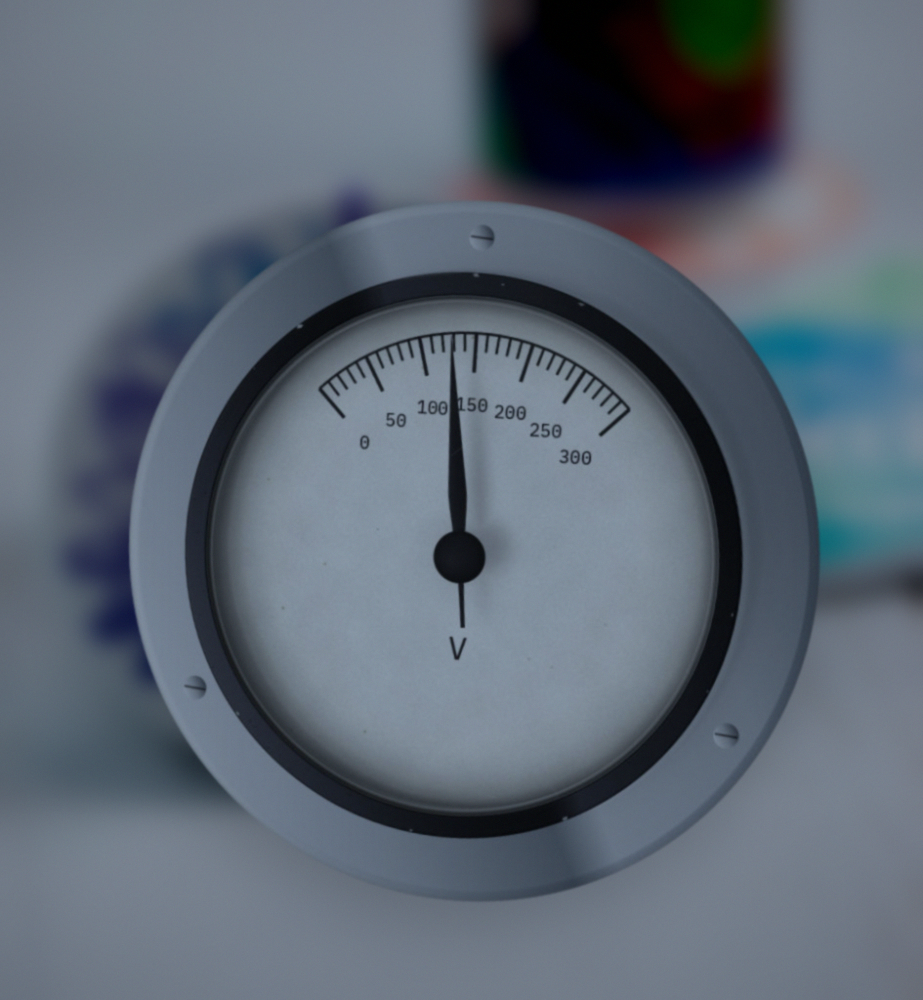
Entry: 130 V
